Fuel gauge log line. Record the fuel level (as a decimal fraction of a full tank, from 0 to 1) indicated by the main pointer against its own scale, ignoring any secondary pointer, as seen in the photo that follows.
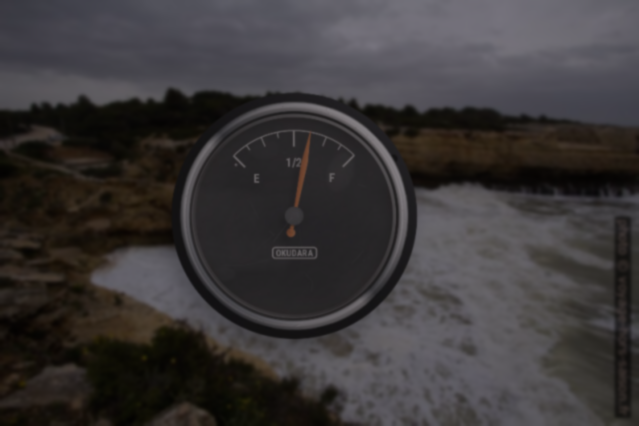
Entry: 0.625
